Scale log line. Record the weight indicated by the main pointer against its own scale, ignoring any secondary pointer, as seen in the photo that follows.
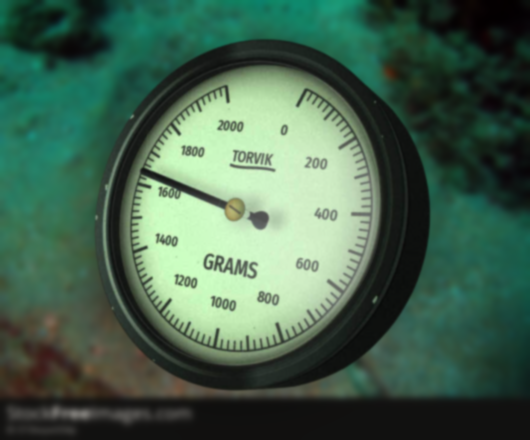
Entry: 1640 g
